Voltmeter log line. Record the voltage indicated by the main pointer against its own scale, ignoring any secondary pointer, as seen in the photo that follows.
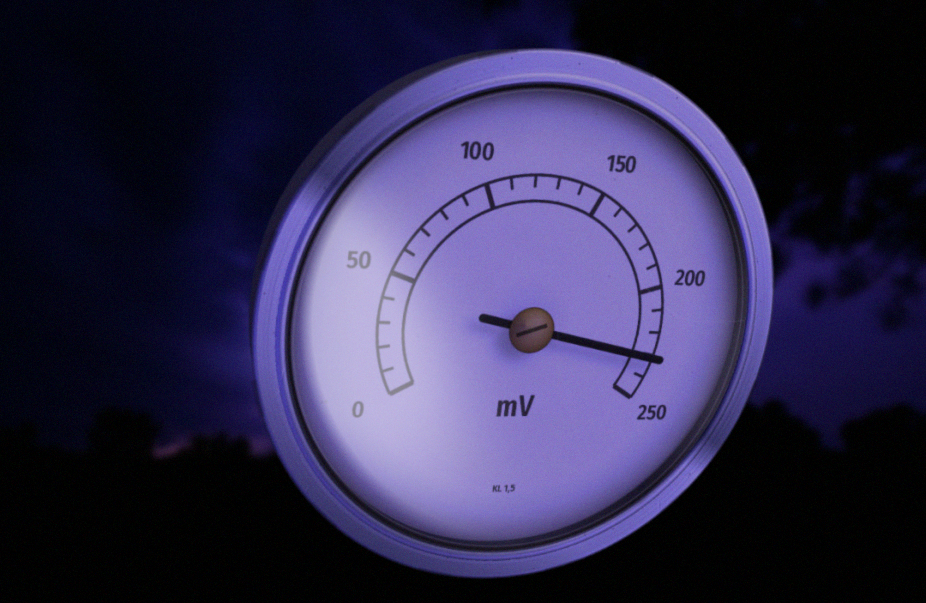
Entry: 230 mV
